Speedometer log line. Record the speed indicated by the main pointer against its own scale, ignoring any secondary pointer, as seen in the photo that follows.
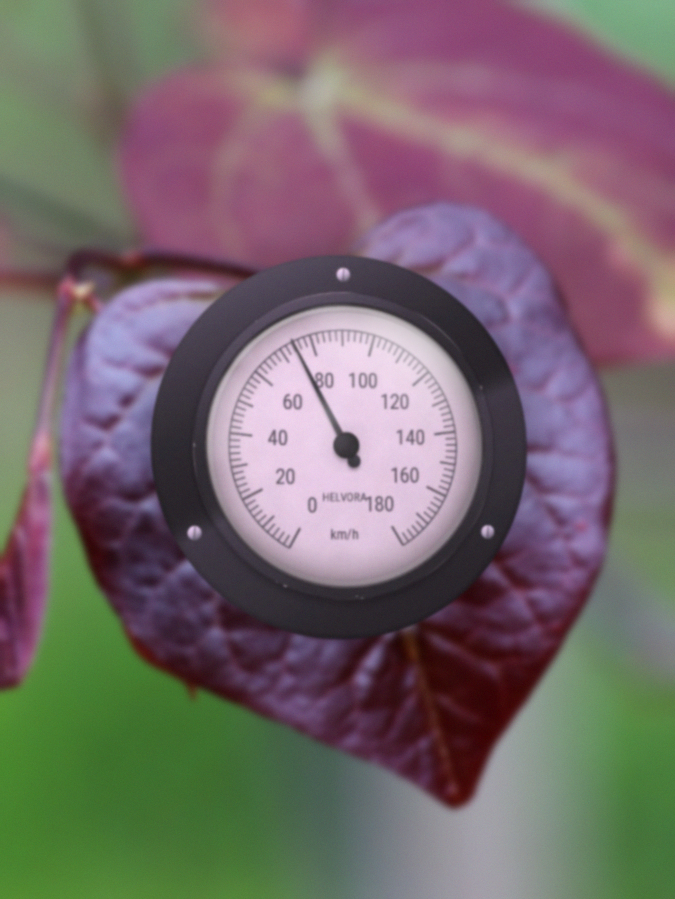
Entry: 74 km/h
